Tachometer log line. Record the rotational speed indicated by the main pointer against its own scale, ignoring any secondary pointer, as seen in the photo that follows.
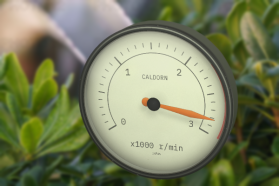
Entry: 2800 rpm
